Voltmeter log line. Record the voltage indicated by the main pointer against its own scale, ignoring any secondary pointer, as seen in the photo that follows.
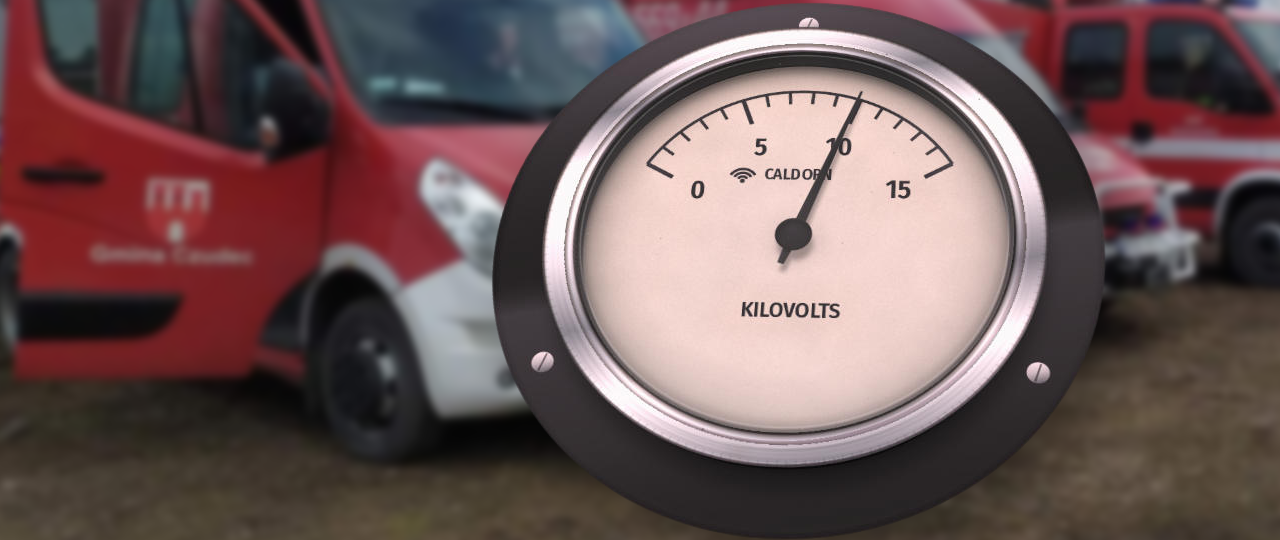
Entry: 10 kV
